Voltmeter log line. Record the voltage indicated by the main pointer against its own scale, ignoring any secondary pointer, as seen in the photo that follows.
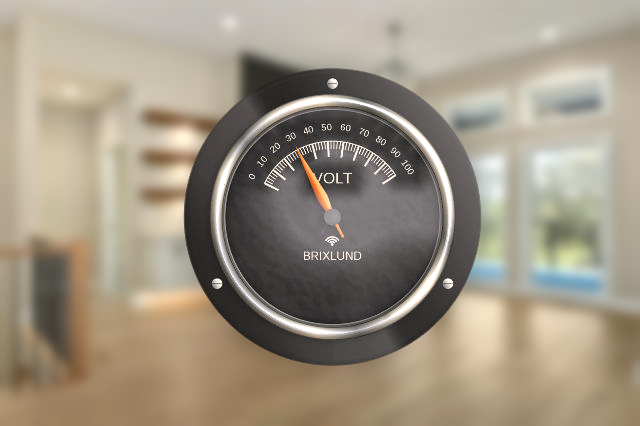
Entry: 30 V
